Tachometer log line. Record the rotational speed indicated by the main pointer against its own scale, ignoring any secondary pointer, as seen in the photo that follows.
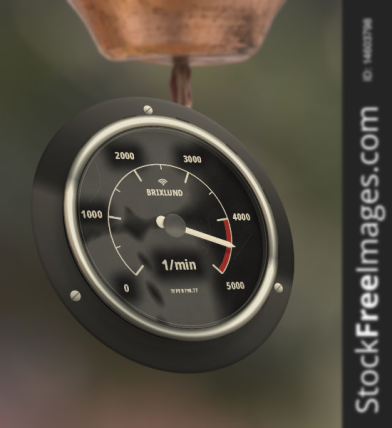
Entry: 4500 rpm
